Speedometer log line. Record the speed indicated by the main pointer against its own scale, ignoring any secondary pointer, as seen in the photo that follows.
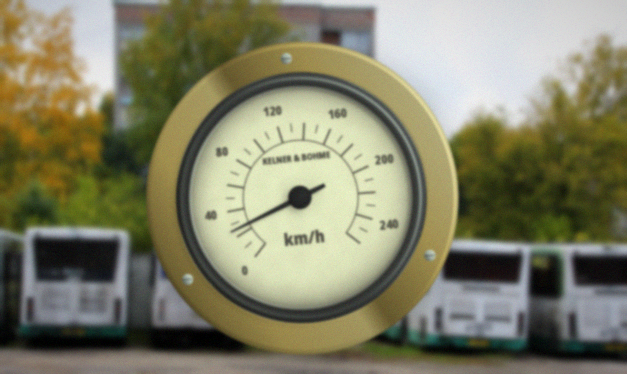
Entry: 25 km/h
